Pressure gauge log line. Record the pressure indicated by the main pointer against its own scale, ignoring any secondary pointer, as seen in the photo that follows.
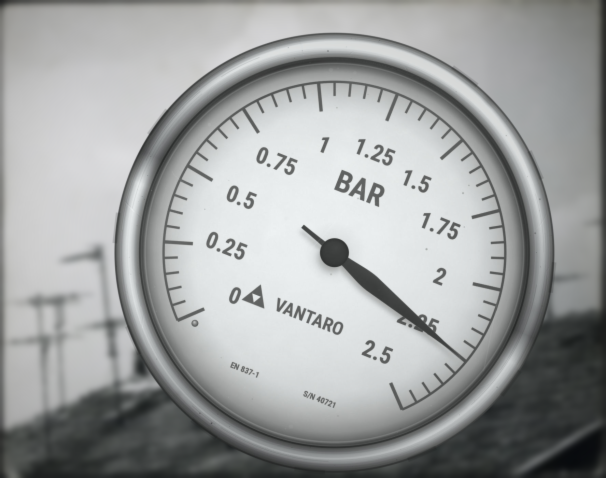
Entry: 2.25 bar
